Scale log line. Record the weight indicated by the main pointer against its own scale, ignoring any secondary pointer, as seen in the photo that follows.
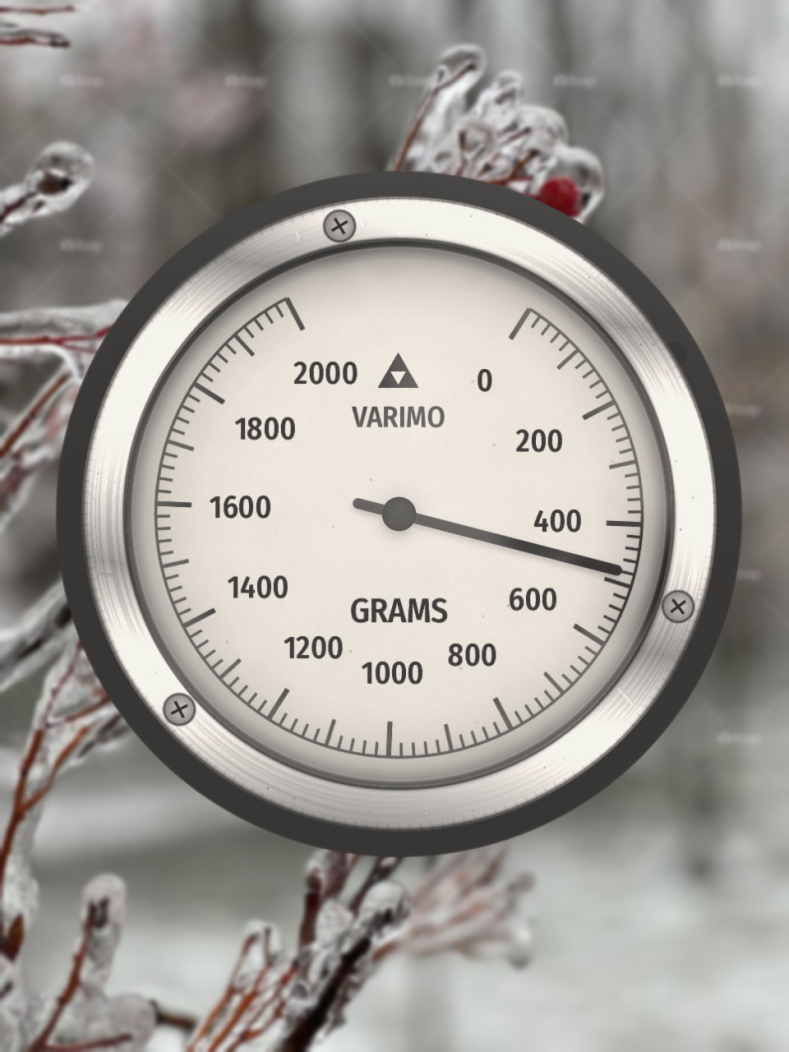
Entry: 480 g
